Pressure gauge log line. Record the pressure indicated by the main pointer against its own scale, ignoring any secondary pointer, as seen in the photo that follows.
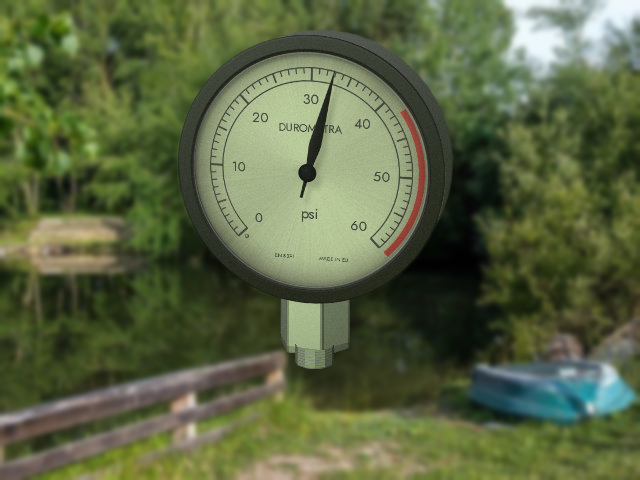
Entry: 33 psi
